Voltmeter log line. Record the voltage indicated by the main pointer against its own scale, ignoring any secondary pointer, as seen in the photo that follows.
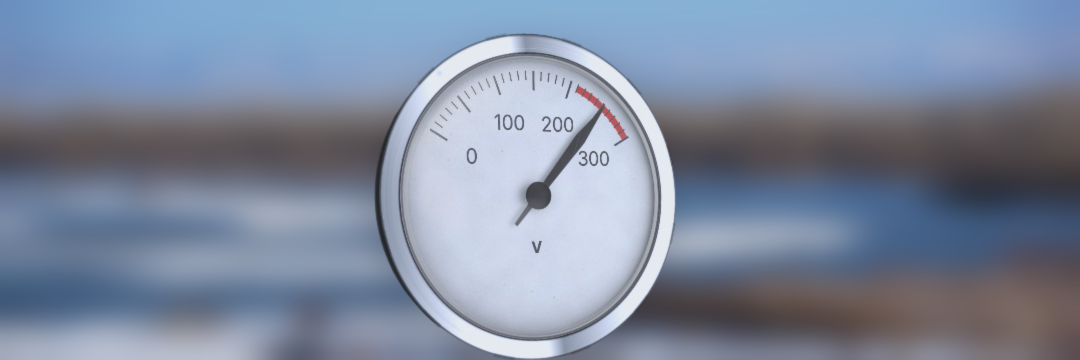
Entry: 250 V
